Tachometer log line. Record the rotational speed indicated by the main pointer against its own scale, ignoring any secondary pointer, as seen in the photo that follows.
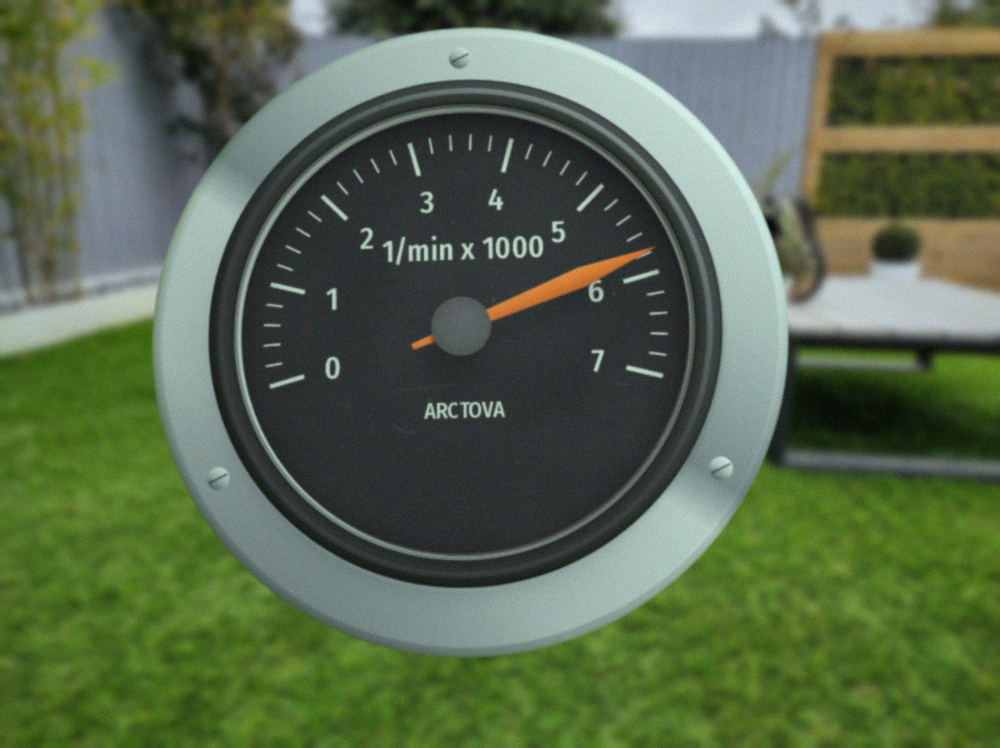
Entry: 5800 rpm
